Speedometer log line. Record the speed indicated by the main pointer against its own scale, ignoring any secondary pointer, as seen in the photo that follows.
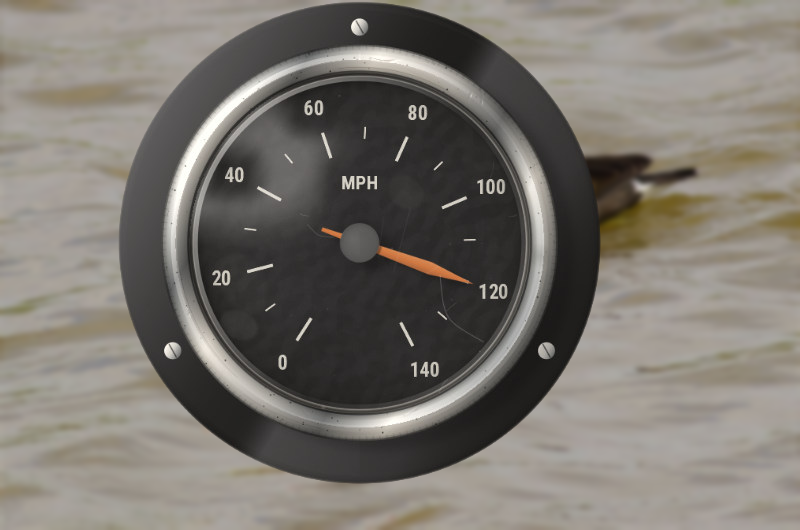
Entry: 120 mph
